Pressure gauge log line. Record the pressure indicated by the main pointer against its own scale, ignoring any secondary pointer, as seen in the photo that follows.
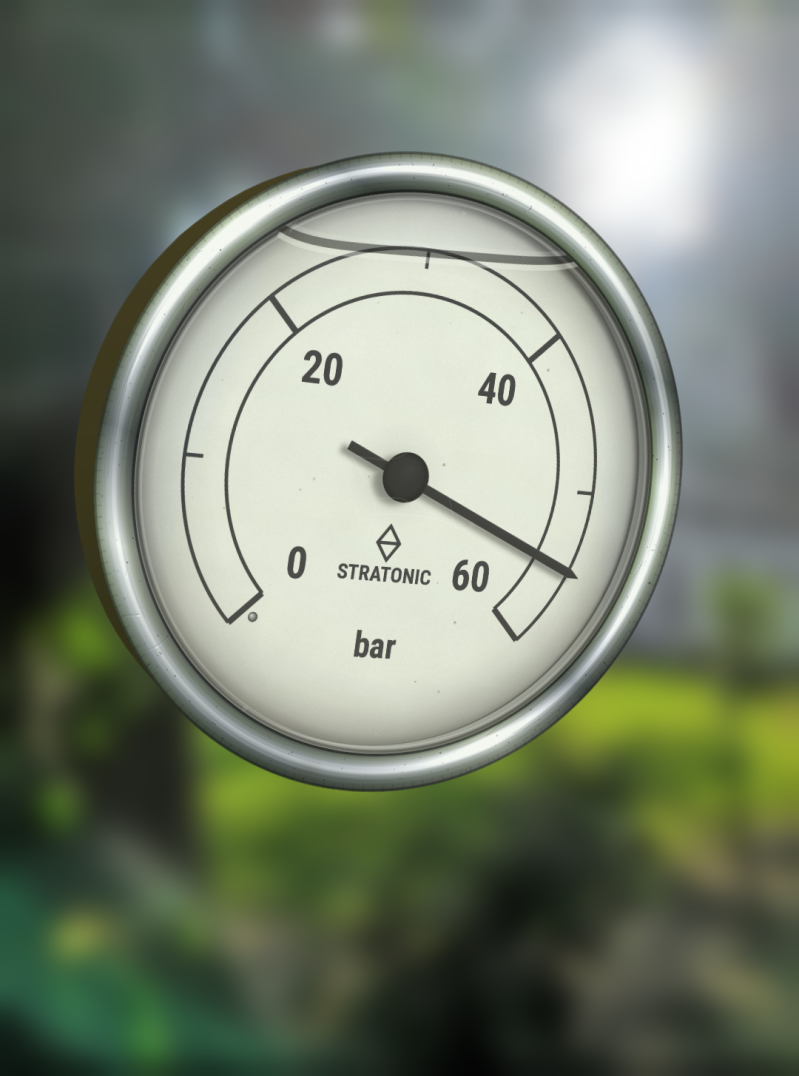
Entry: 55 bar
